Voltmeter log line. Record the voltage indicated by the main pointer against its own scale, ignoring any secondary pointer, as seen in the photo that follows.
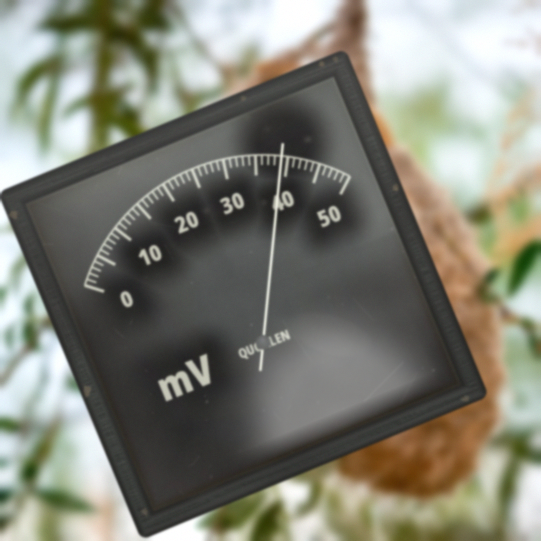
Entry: 39 mV
